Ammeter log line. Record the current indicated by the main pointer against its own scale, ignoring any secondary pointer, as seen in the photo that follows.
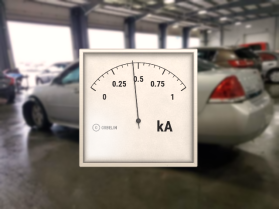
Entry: 0.45 kA
